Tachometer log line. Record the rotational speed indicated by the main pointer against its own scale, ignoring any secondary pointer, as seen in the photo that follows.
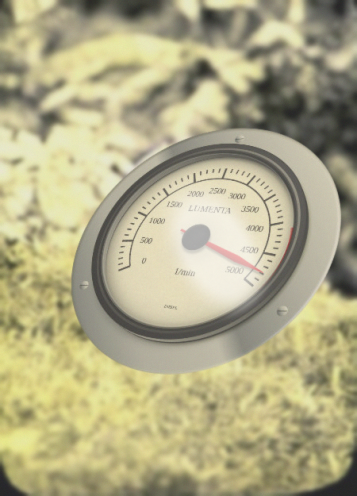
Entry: 4800 rpm
